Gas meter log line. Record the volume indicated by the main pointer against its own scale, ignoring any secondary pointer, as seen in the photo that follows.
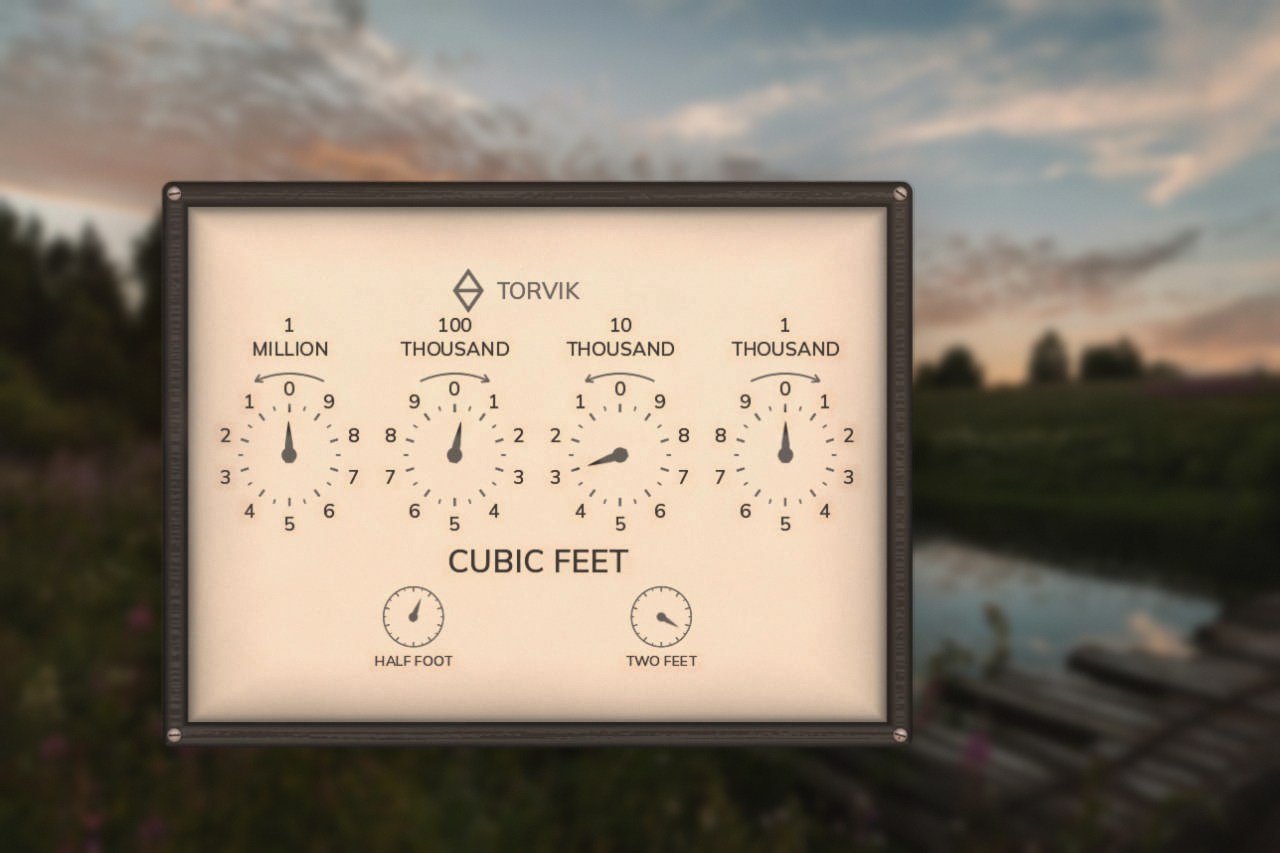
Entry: 3000 ft³
